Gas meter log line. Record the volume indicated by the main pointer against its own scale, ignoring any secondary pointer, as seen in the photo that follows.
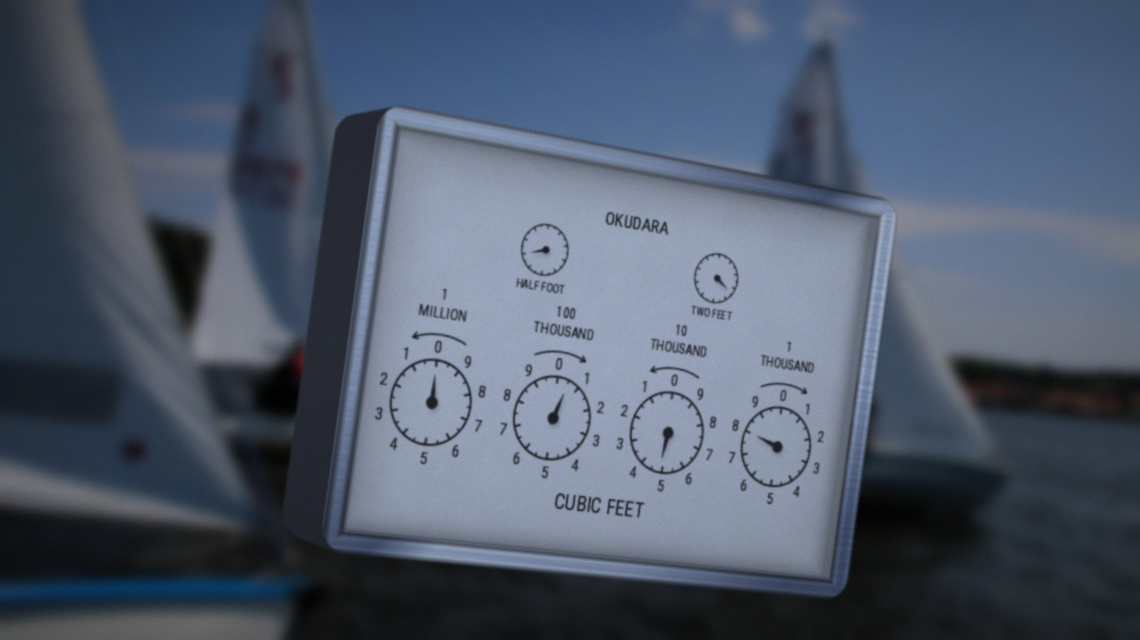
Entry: 4800 ft³
